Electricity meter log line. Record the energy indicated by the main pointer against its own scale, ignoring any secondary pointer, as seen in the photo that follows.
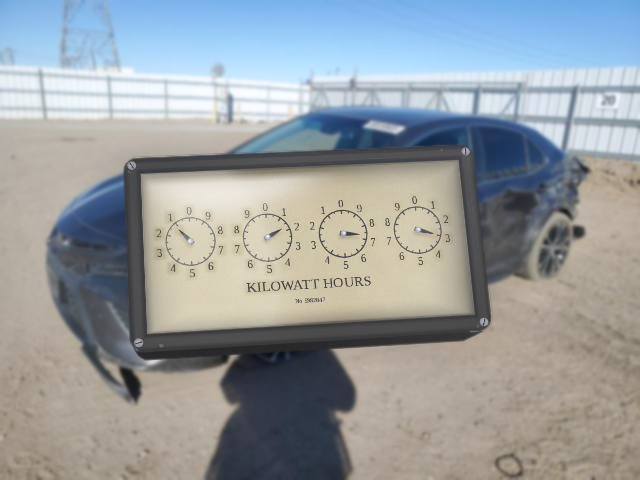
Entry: 1173 kWh
